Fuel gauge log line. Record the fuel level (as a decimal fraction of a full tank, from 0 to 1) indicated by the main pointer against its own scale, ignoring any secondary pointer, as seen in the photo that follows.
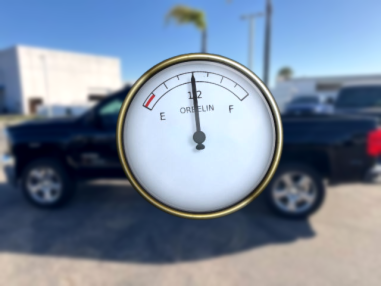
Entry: 0.5
